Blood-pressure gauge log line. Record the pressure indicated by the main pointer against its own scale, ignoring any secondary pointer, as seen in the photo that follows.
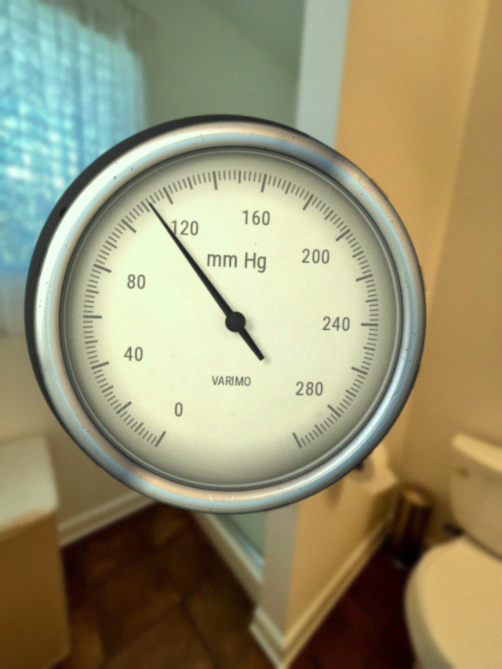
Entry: 112 mmHg
